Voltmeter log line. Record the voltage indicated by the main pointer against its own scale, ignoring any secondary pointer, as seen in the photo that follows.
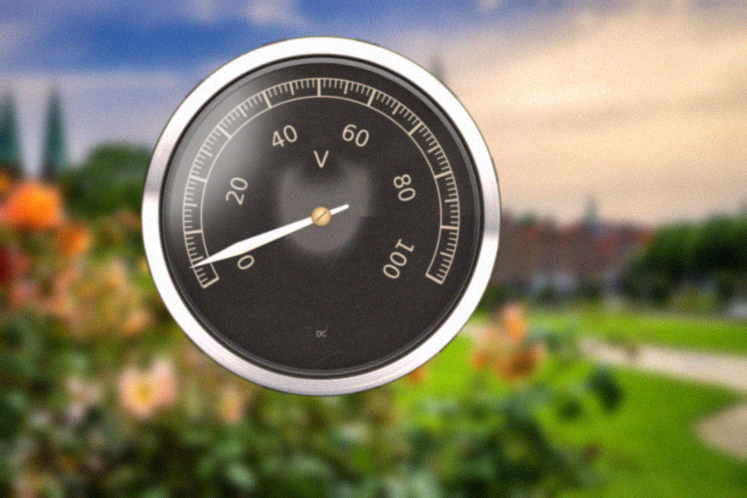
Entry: 4 V
